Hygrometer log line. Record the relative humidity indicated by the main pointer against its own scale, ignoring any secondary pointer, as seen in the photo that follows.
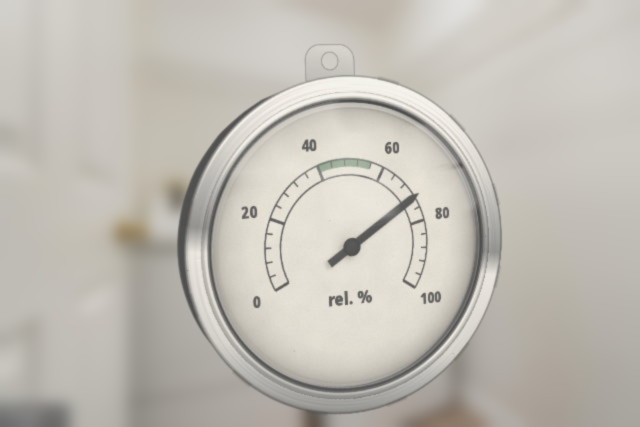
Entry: 72 %
